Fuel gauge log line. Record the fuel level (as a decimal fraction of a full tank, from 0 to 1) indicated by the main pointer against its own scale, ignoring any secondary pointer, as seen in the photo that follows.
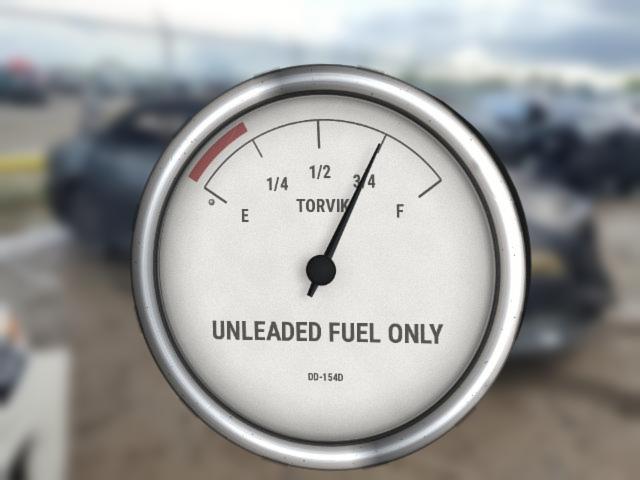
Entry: 0.75
